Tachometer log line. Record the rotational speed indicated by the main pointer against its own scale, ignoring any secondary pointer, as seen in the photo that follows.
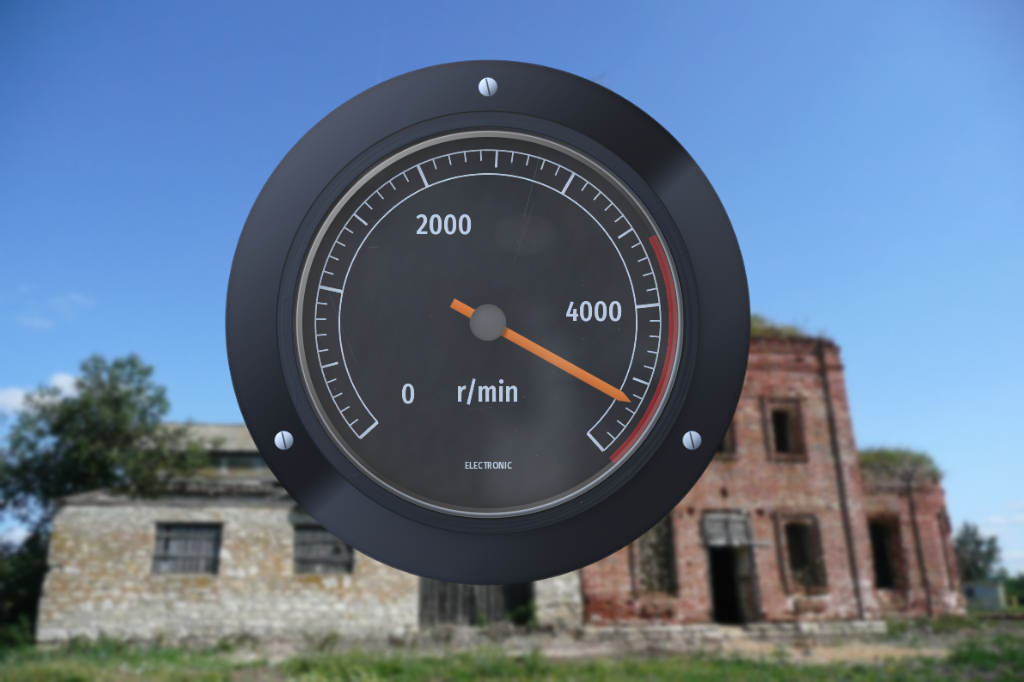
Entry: 4650 rpm
